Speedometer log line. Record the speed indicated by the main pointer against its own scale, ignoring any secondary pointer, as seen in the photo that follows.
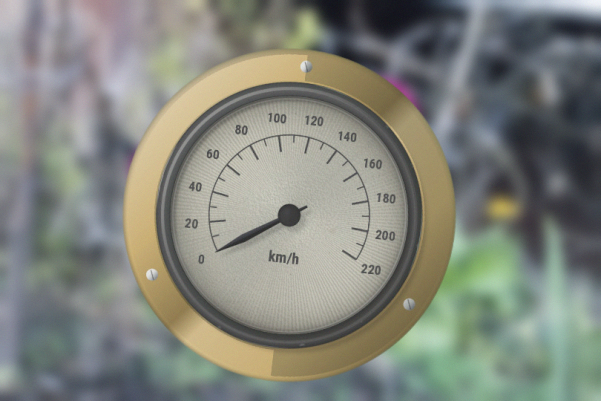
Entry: 0 km/h
